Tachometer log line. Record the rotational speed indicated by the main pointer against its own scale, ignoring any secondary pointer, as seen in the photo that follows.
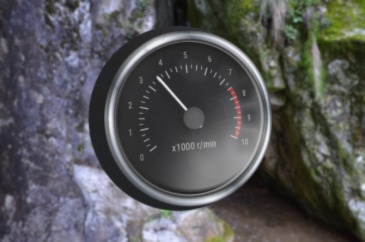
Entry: 3500 rpm
